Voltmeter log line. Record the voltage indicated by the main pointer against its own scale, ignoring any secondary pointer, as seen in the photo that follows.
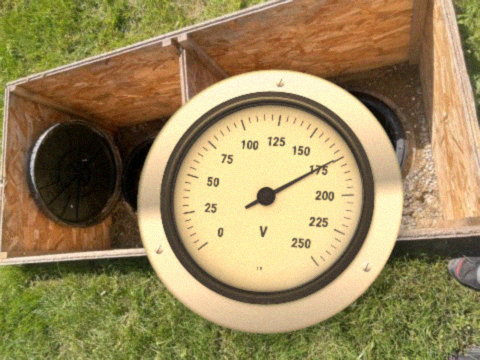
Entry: 175 V
